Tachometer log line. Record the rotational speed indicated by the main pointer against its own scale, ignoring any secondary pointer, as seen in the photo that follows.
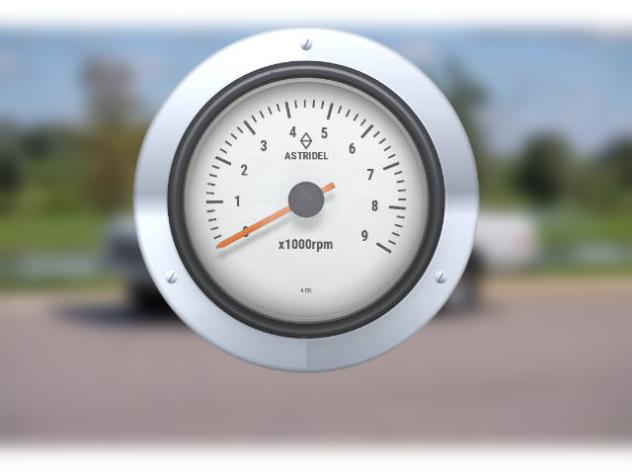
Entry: 0 rpm
